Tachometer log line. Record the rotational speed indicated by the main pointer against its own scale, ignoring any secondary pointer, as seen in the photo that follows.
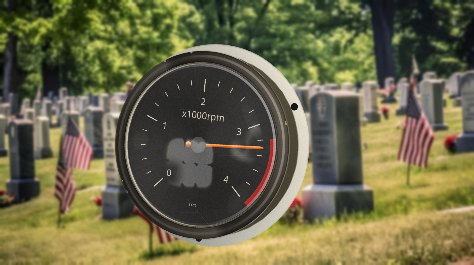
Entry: 3300 rpm
